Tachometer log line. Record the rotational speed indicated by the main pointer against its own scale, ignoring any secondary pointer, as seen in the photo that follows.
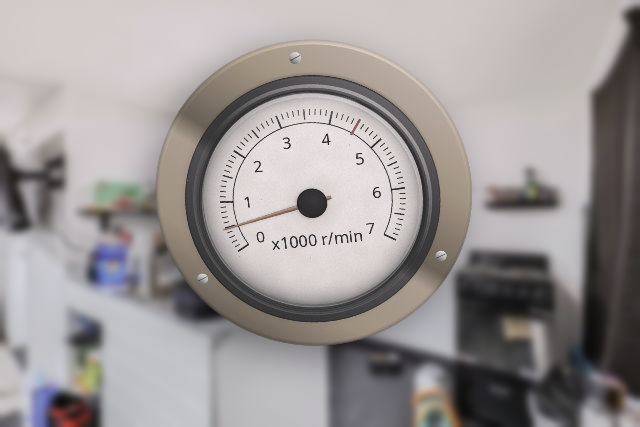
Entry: 500 rpm
